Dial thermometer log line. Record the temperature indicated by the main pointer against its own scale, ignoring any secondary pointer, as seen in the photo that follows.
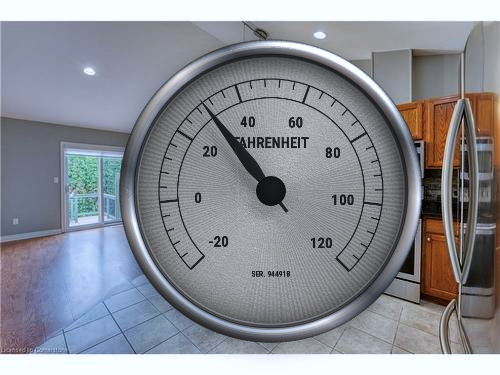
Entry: 30 °F
